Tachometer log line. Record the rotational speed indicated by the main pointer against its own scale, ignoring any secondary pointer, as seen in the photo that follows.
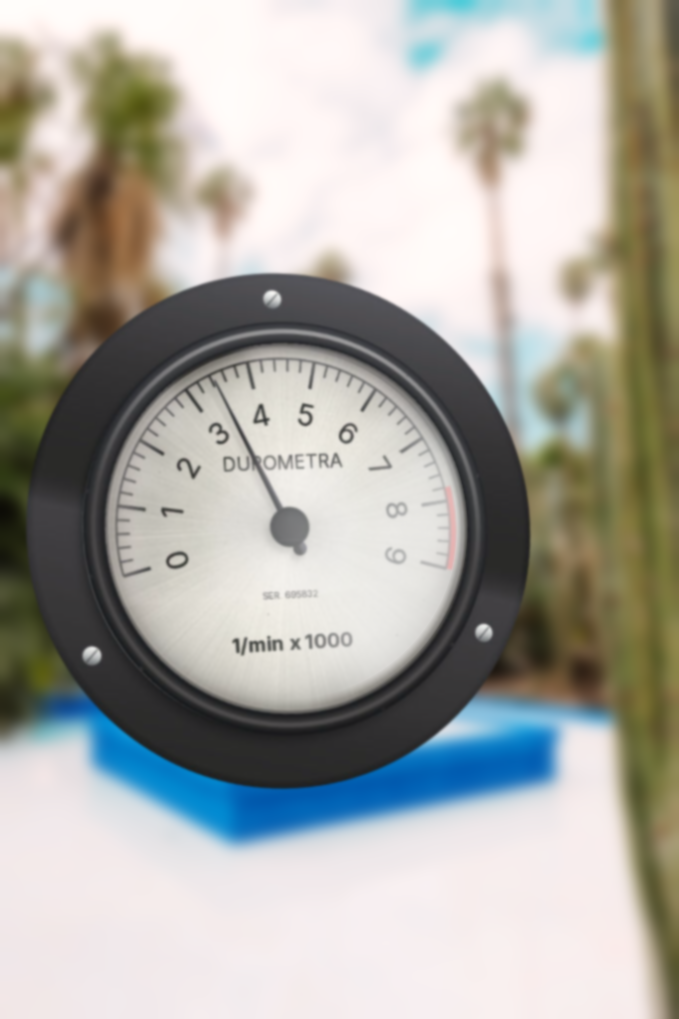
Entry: 3400 rpm
